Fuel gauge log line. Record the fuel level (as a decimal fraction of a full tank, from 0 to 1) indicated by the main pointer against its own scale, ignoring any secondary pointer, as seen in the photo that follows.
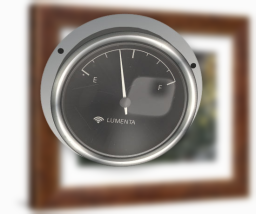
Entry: 0.375
